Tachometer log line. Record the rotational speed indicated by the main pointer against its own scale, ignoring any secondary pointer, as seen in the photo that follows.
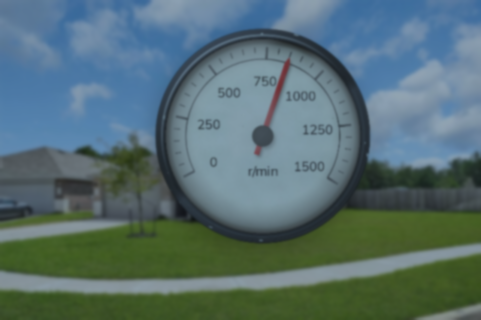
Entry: 850 rpm
